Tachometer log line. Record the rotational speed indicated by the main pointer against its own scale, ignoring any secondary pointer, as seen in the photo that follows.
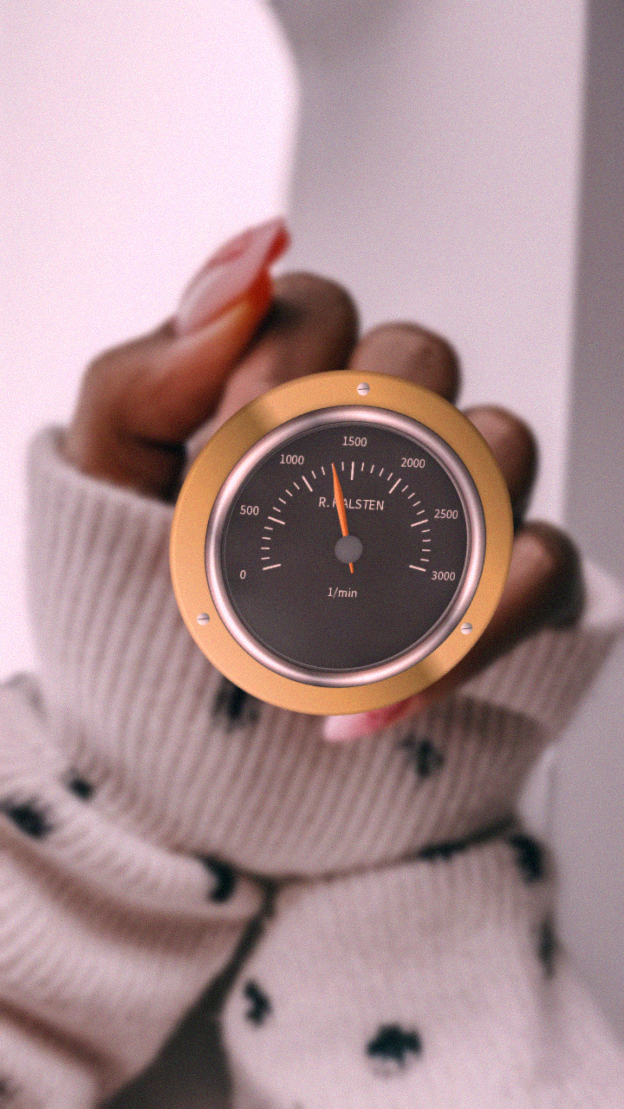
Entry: 1300 rpm
